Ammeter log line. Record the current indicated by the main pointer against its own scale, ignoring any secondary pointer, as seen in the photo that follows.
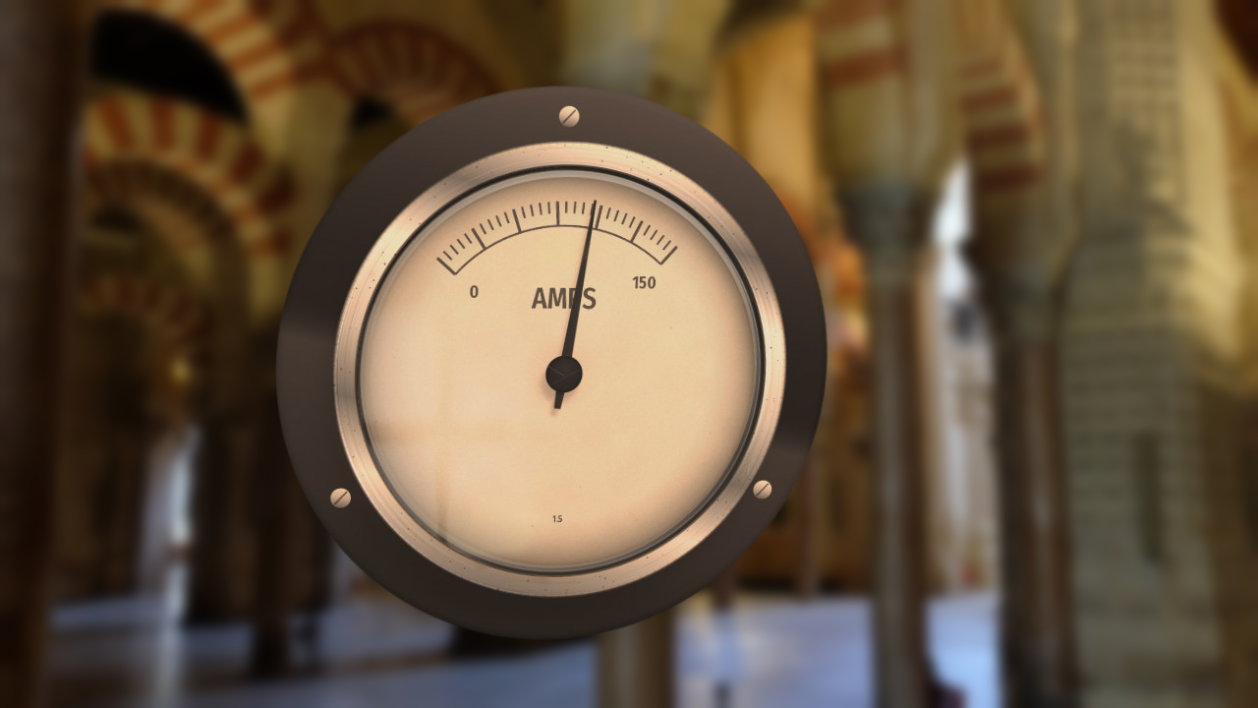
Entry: 95 A
